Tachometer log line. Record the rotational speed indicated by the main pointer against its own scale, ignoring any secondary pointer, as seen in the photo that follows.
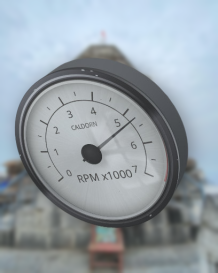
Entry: 5250 rpm
